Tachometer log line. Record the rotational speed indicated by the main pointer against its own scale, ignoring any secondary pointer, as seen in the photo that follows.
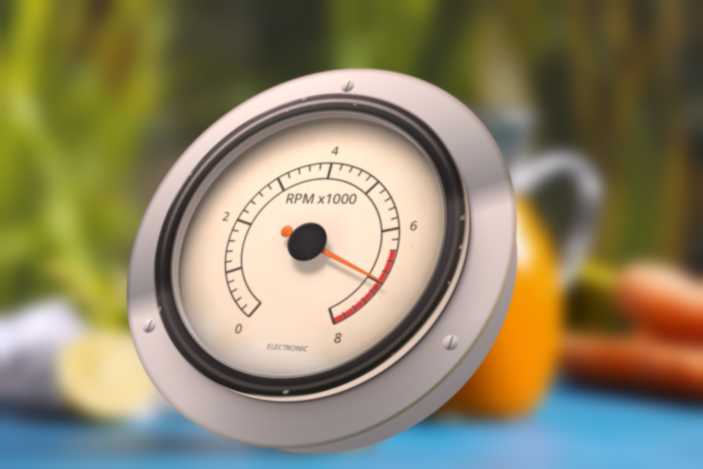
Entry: 7000 rpm
